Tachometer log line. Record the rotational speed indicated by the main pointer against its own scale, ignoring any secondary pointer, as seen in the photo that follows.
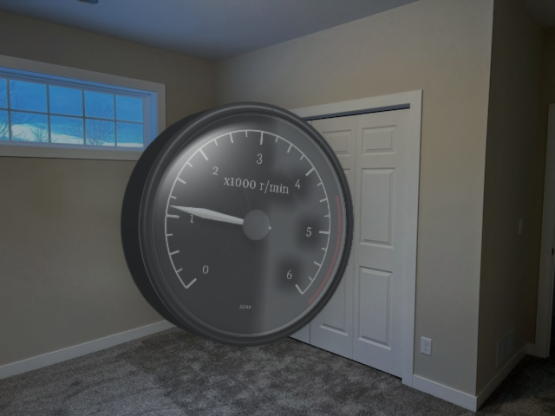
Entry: 1125 rpm
